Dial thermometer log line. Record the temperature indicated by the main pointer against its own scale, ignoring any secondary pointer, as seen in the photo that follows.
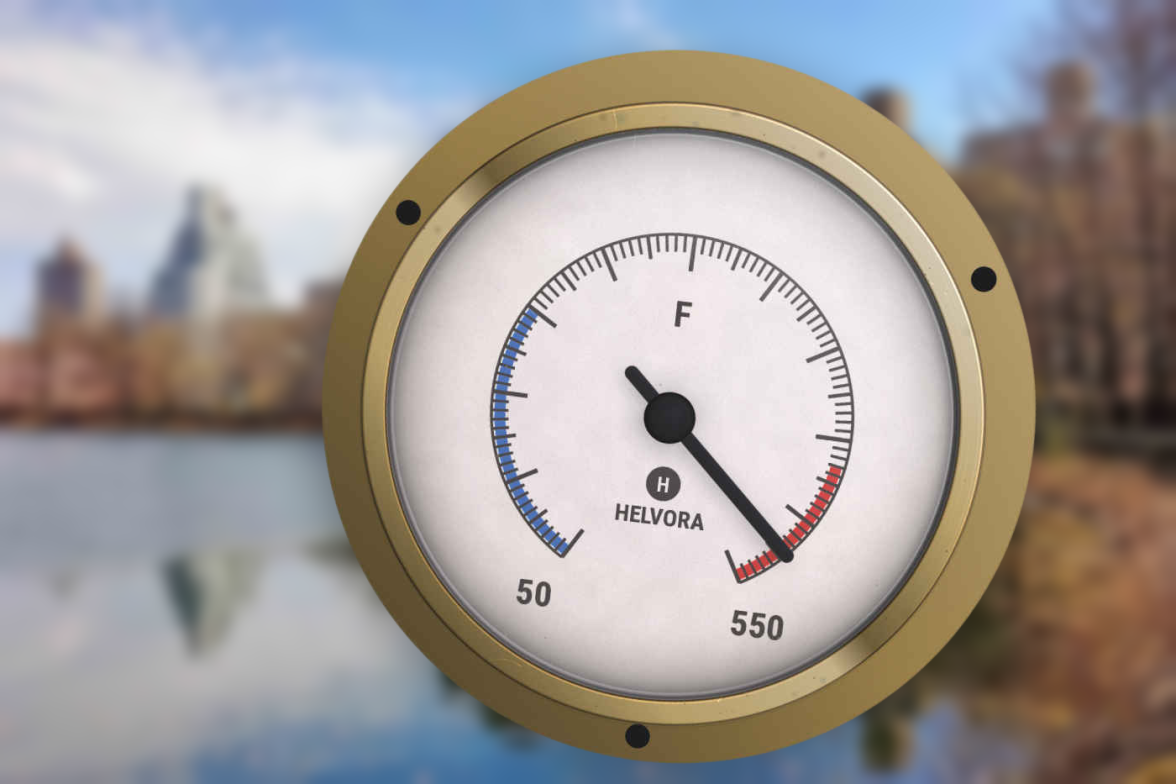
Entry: 520 °F
